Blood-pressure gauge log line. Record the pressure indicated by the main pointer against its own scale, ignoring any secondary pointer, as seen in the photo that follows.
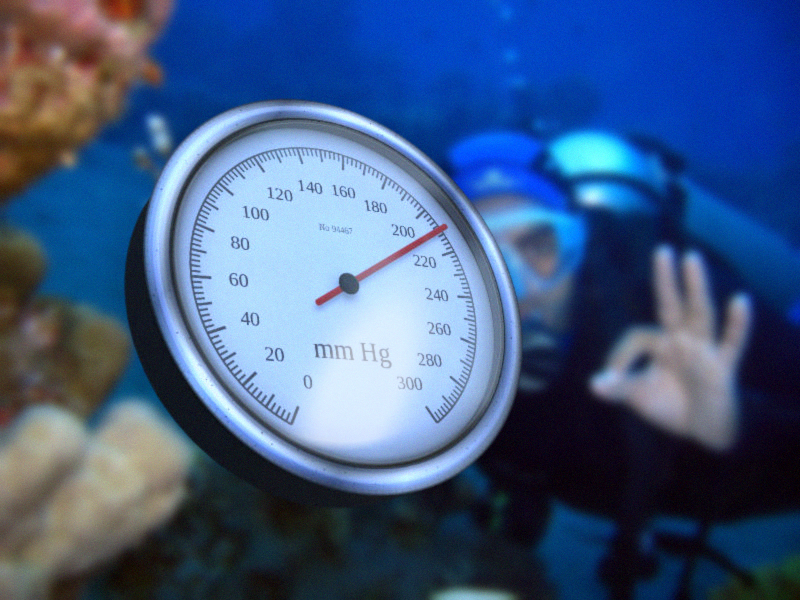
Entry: 210 mmHg
